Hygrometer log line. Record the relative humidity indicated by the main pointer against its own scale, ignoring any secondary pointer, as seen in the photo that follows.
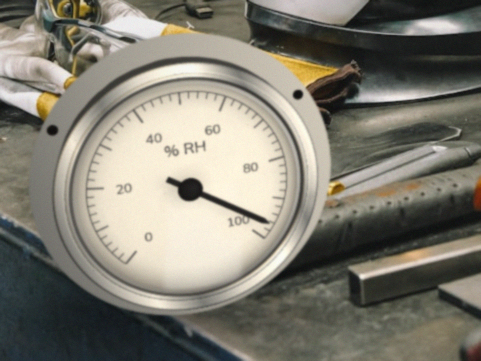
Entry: 96 %
